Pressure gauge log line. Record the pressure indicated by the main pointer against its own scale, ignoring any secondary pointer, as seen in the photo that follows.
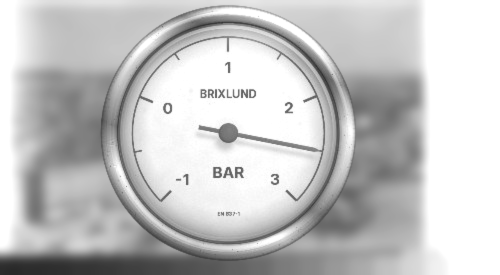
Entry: 2.5 bar
